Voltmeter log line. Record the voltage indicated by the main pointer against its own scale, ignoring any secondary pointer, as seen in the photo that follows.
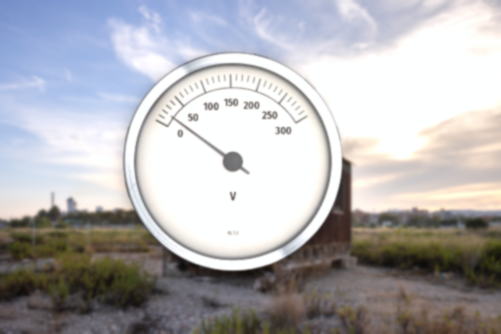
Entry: 20 V
